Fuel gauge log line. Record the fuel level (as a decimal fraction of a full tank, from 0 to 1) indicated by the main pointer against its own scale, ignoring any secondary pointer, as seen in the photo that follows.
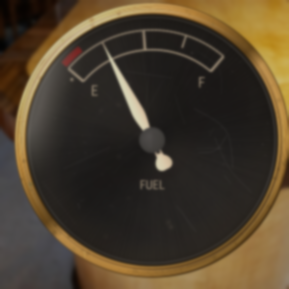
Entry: 0.25
